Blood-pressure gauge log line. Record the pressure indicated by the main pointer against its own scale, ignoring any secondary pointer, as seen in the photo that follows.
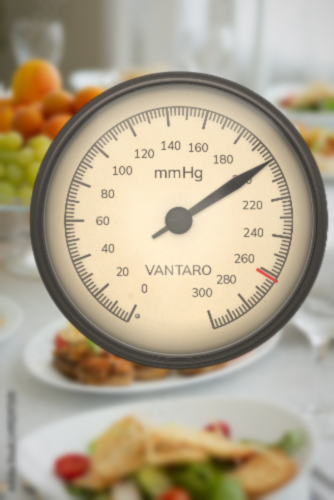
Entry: 200 mmHg
